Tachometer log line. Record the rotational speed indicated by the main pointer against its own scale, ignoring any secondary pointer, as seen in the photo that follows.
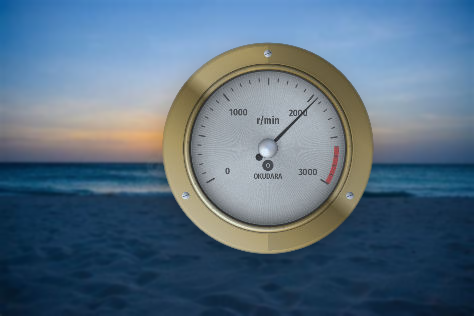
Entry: 2050 rpm
